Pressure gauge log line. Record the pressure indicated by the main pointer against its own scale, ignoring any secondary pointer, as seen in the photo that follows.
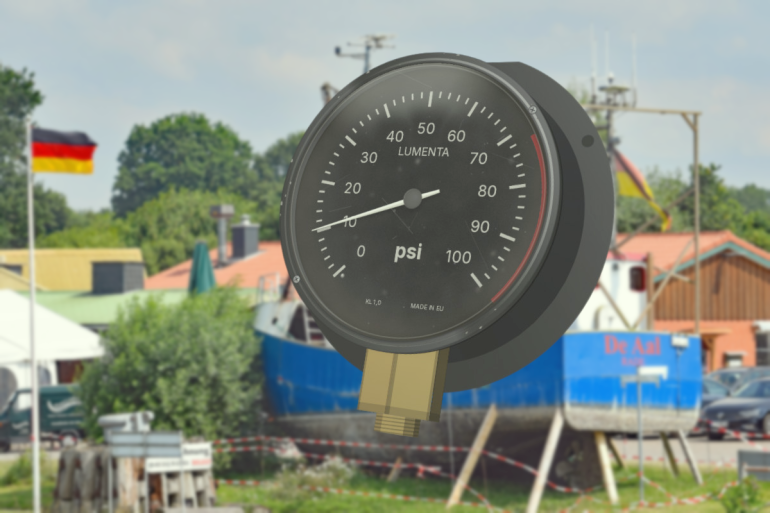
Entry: 10 psi
